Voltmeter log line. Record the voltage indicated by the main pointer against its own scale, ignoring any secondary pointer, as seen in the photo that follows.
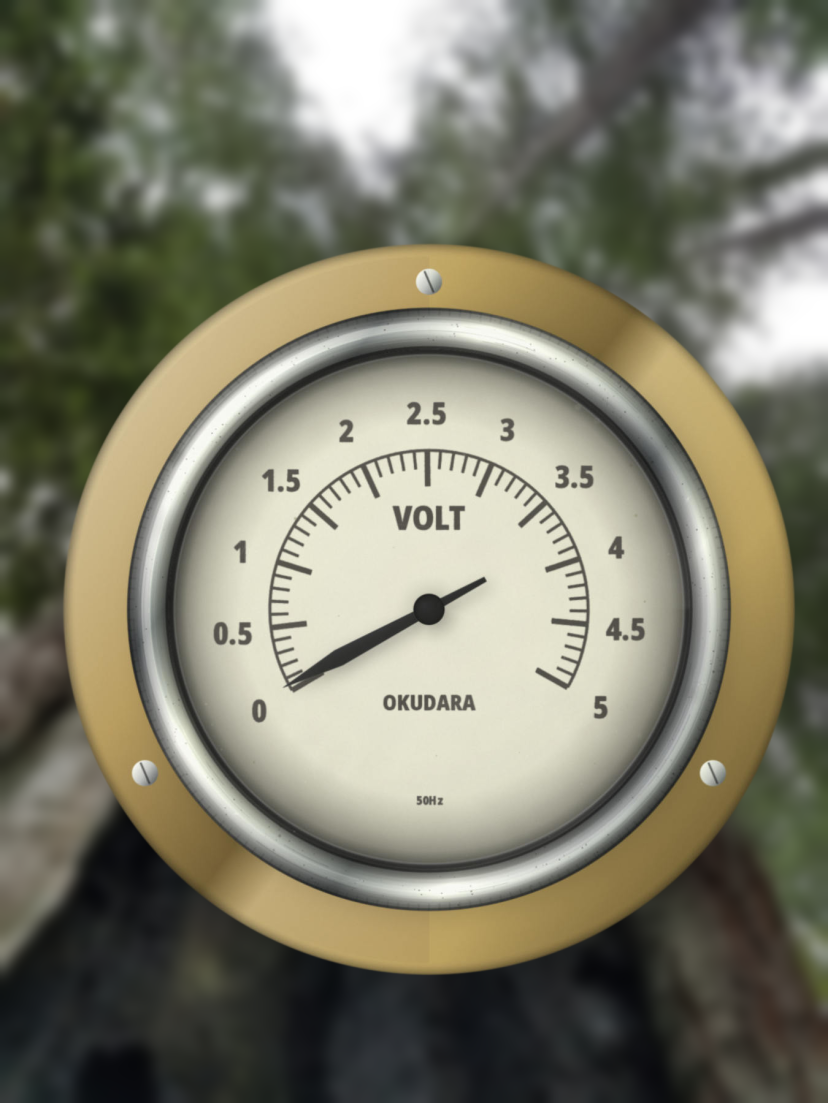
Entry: 0.05 V
